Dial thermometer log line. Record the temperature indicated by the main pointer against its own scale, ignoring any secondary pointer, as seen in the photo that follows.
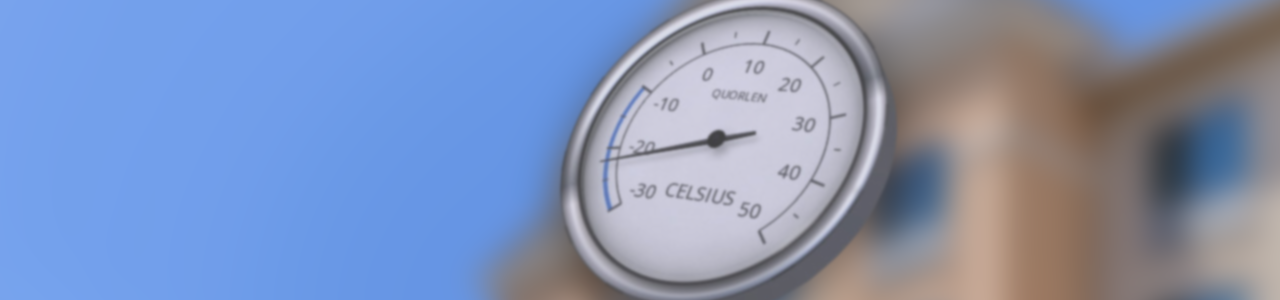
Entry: -22.5 °C
